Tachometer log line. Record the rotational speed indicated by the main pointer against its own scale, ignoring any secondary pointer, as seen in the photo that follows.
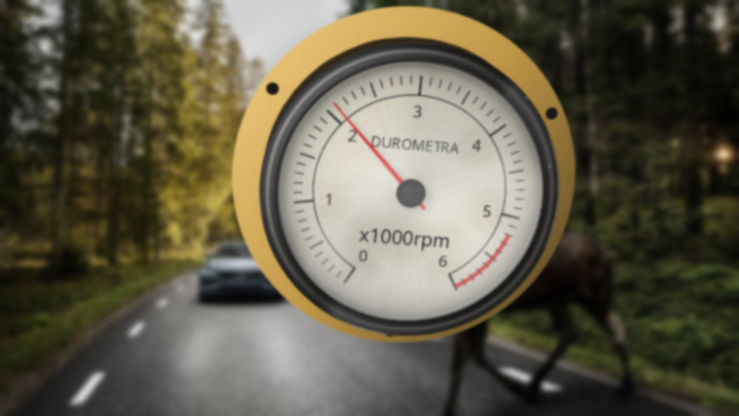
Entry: 2100 rpm
